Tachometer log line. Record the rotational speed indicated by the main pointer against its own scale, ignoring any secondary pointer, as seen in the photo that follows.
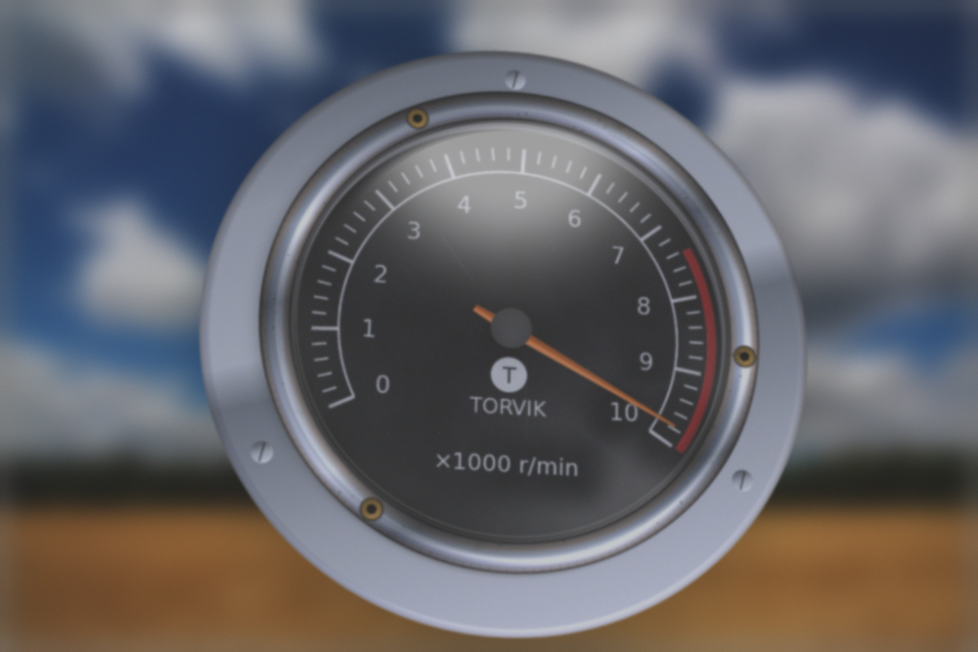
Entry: 9800 rpm
